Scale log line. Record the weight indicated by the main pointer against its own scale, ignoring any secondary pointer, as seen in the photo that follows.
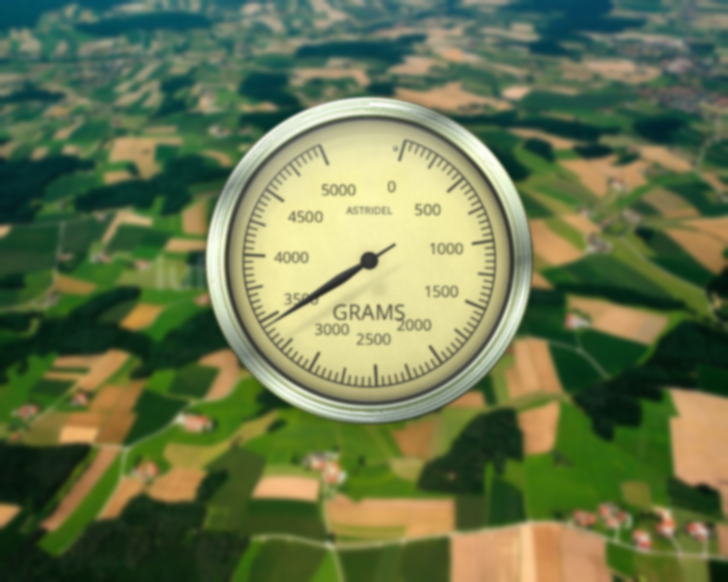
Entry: 3450 g
